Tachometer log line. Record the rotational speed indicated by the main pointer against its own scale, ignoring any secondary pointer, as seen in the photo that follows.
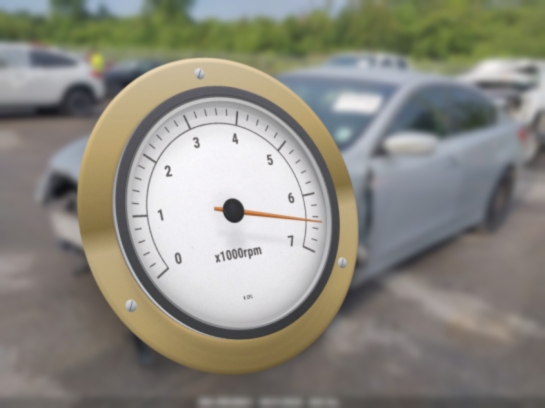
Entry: 6500 rpm
